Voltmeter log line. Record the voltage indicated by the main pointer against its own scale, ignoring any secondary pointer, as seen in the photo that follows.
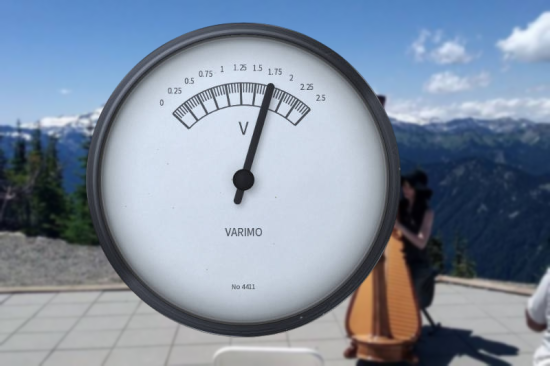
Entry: 1.75 V
